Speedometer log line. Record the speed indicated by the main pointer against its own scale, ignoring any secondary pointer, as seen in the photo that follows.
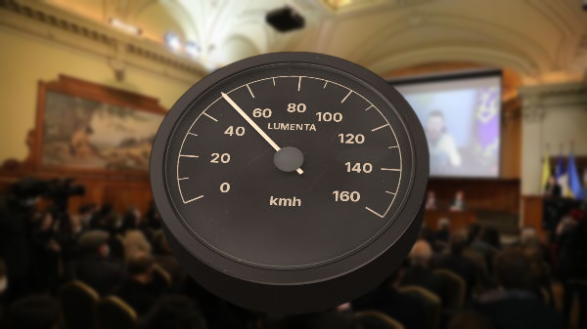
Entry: 50 km/h
